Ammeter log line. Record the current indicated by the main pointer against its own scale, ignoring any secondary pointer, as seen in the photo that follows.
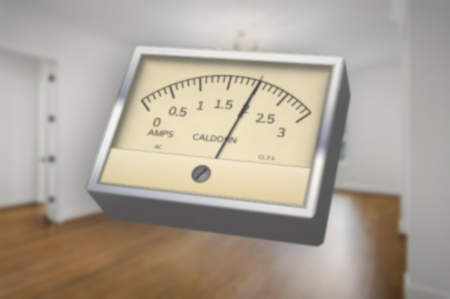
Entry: 2 A
